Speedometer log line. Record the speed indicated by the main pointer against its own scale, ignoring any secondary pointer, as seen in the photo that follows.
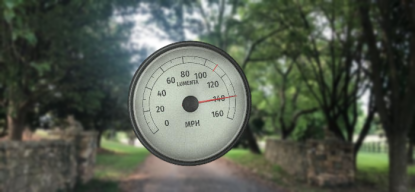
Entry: 140 mph
